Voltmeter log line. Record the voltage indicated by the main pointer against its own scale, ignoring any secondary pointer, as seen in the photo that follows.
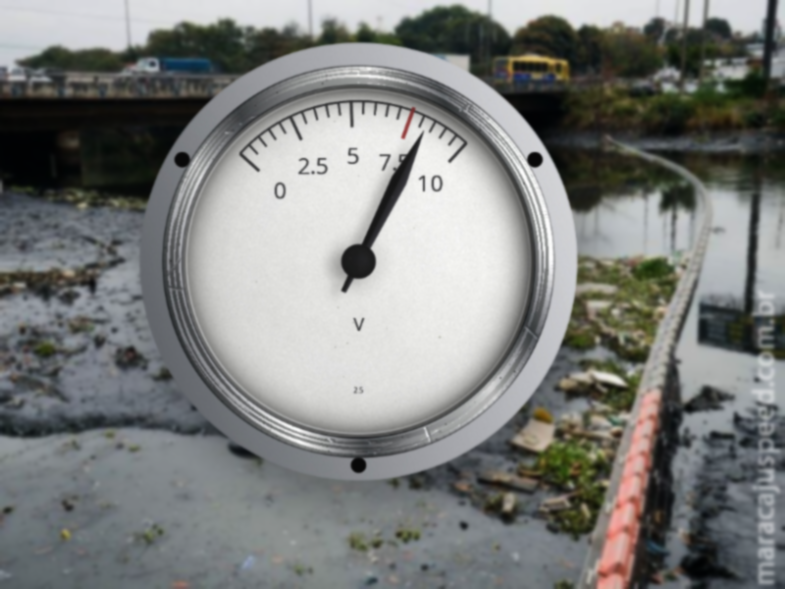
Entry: 8.25 V
